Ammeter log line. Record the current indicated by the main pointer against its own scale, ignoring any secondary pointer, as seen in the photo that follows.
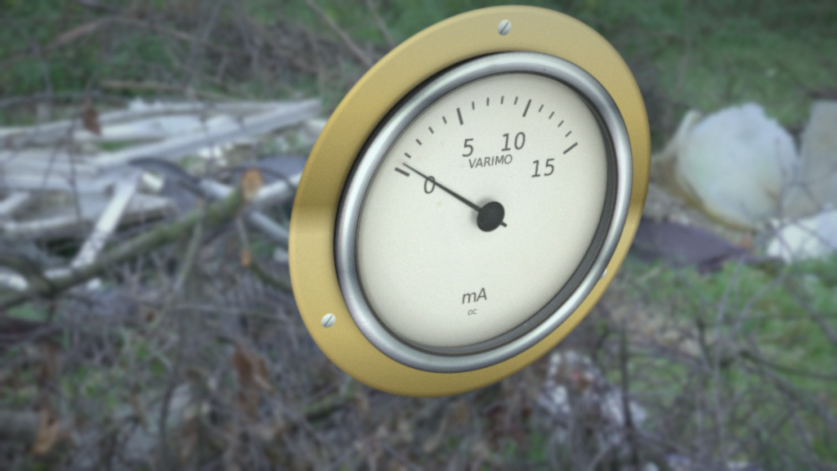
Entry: 0.5 mA
